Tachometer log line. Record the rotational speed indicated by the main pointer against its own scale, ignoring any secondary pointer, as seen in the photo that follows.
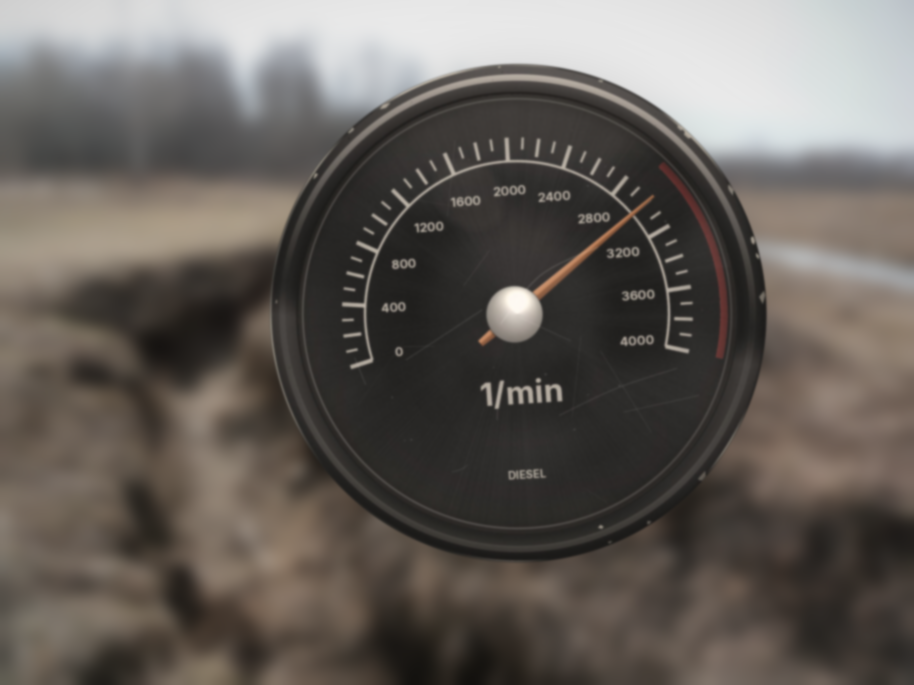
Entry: 3000 rpm
